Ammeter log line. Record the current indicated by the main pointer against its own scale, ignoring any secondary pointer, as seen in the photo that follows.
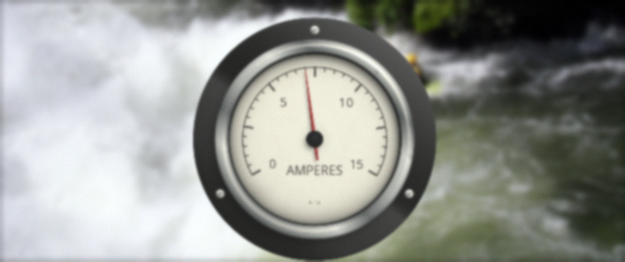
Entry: 7 A
